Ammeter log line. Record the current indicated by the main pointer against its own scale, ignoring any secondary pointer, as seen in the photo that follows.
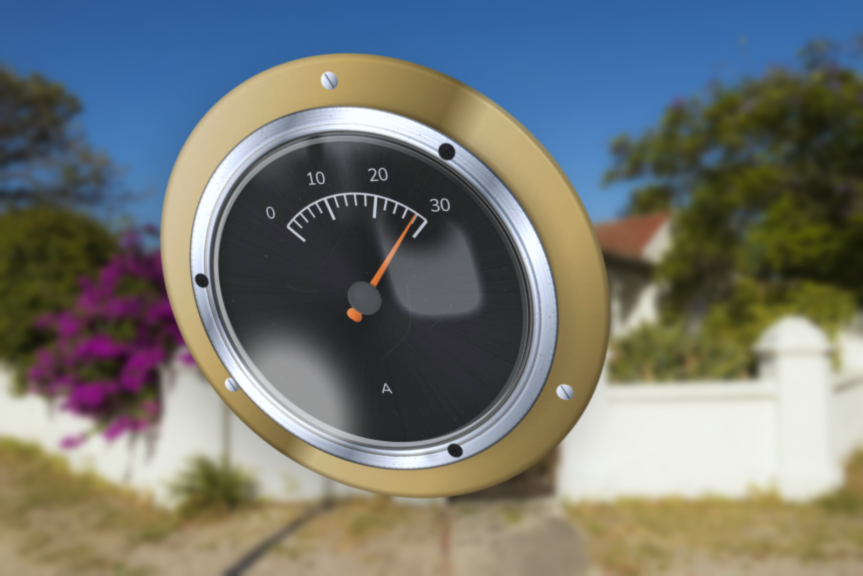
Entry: 28 A
